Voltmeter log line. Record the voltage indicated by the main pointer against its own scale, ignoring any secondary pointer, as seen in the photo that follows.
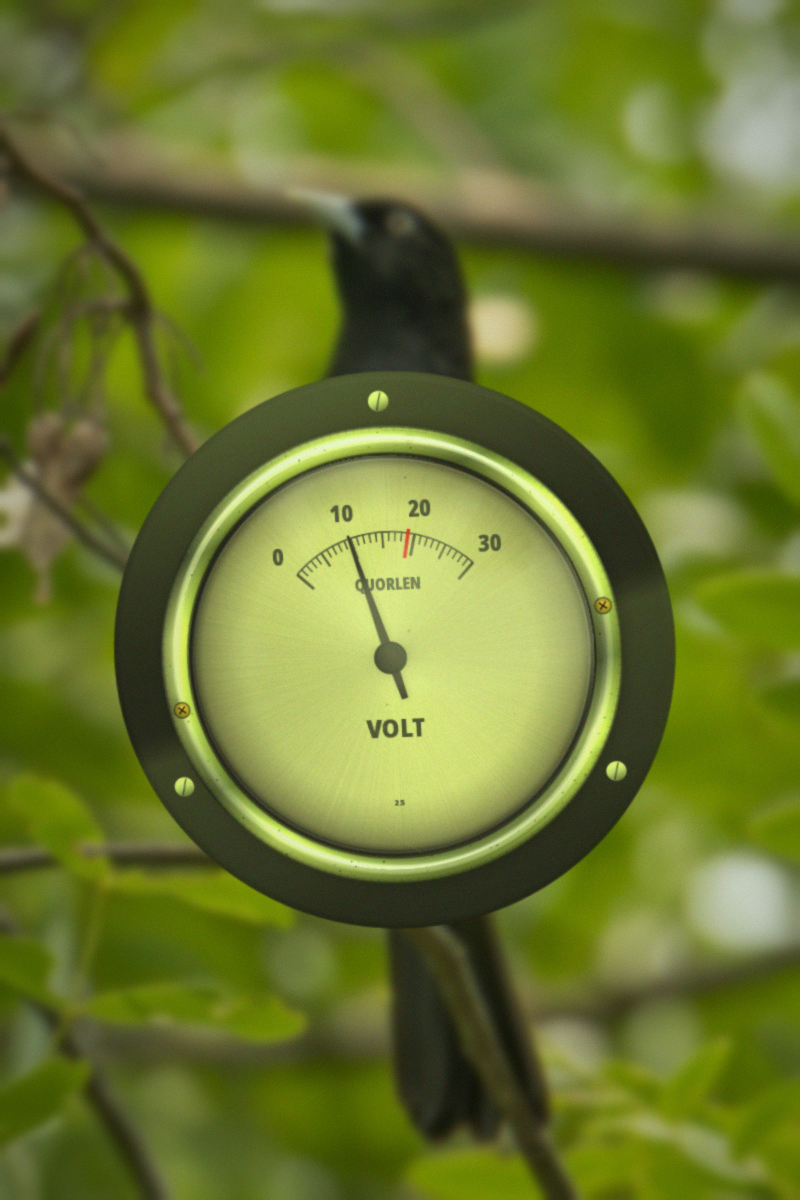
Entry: 10 V
